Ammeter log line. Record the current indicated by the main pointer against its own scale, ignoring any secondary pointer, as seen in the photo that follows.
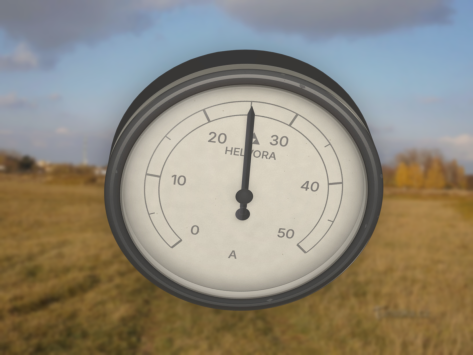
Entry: 25 A
